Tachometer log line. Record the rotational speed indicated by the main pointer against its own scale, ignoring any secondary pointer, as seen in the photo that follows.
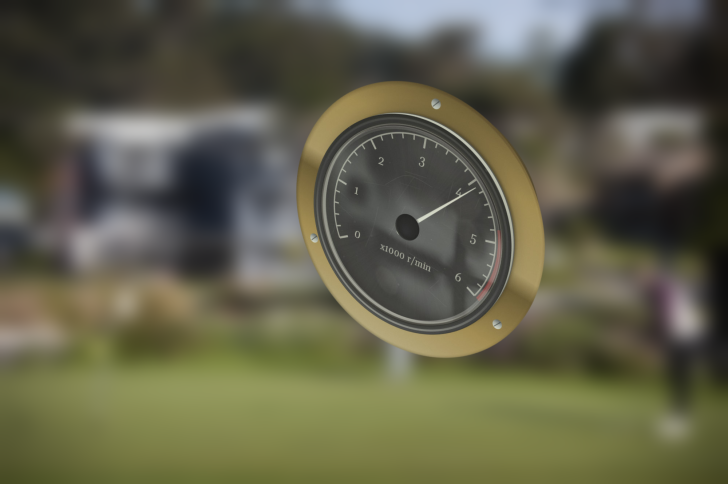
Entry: 4100 rpm
